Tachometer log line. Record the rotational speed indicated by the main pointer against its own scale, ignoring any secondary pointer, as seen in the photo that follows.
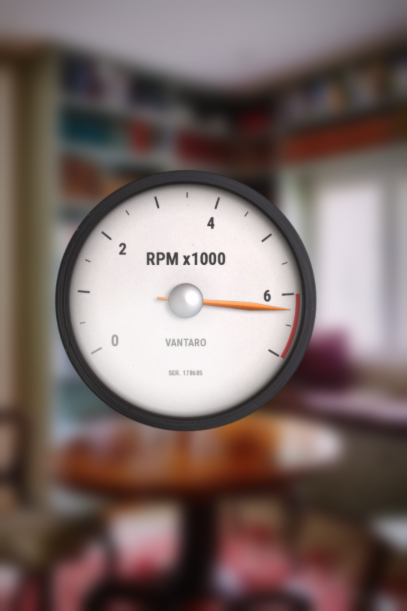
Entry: 6250 rpm
